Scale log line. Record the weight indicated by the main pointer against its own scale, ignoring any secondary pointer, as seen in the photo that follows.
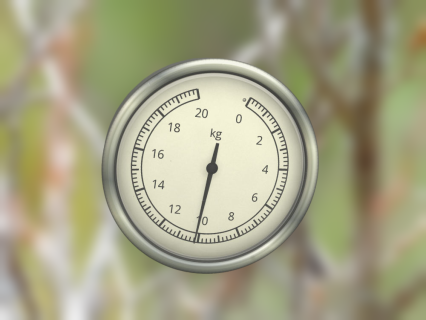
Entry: 10.2 kg
